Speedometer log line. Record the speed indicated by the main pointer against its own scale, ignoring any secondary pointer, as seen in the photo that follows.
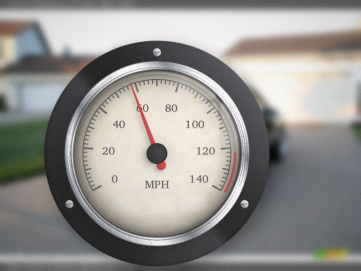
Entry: 58 mph
